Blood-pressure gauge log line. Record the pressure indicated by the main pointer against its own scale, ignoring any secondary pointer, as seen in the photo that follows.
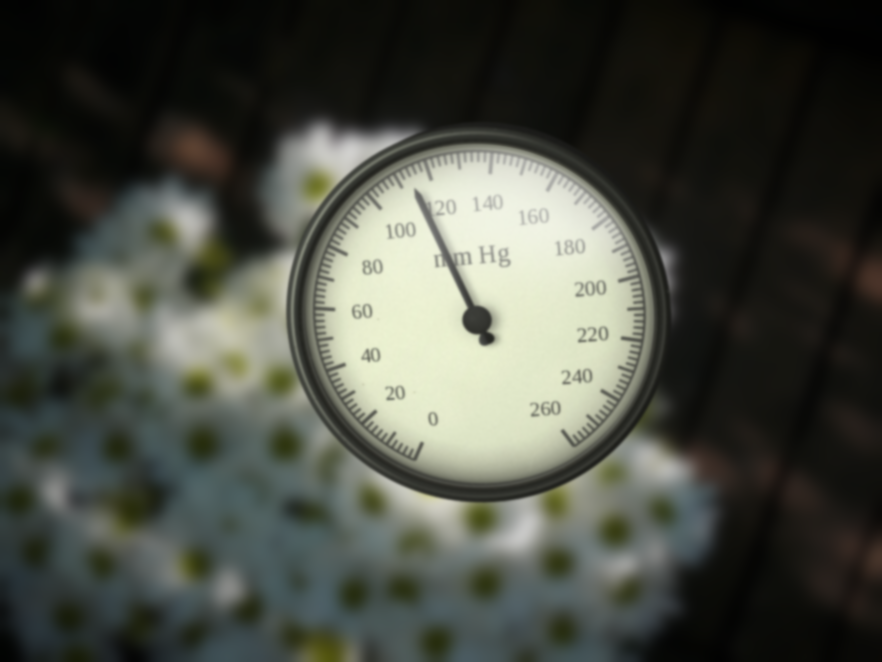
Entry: 114 mmHg
